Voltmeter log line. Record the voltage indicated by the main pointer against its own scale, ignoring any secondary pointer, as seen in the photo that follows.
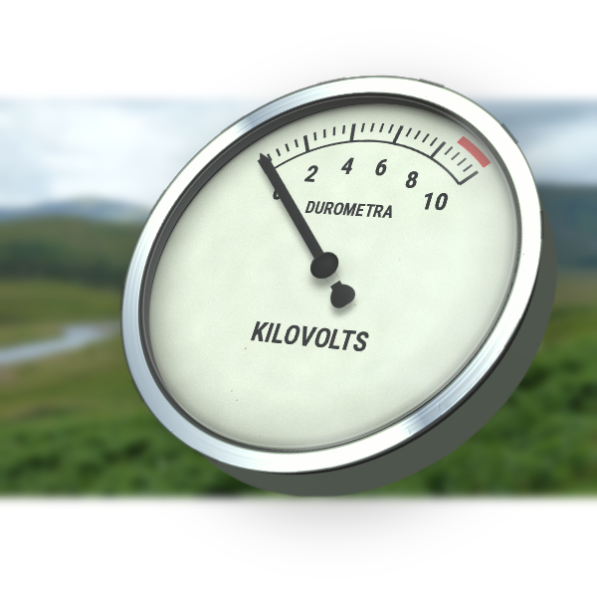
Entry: 0.2 kV
